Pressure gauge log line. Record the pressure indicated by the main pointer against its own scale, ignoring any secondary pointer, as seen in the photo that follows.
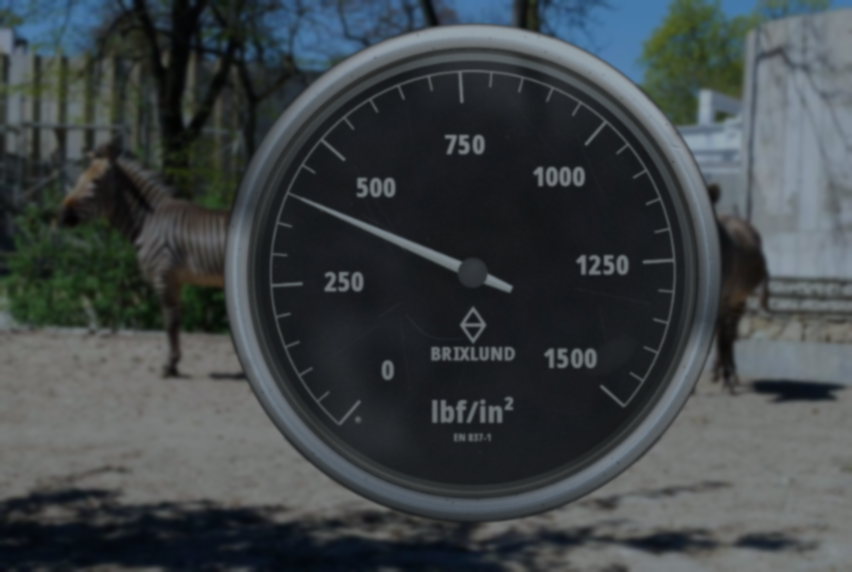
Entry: 400 psi
